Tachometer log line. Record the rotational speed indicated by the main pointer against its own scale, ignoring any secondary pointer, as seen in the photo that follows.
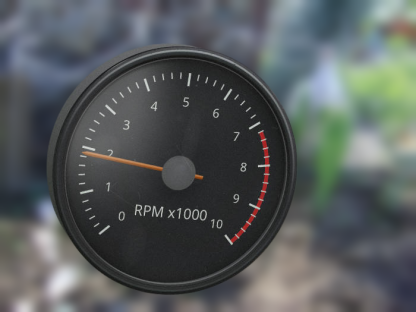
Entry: 1900 rpm
